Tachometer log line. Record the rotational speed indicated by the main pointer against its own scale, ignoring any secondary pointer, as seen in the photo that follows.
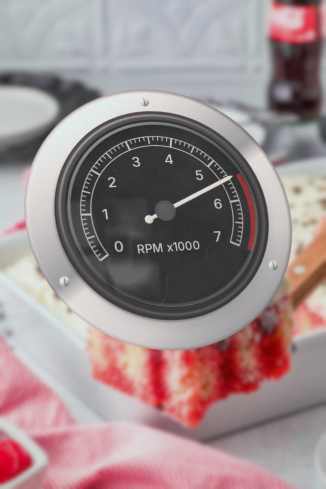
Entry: 5500 rpm
